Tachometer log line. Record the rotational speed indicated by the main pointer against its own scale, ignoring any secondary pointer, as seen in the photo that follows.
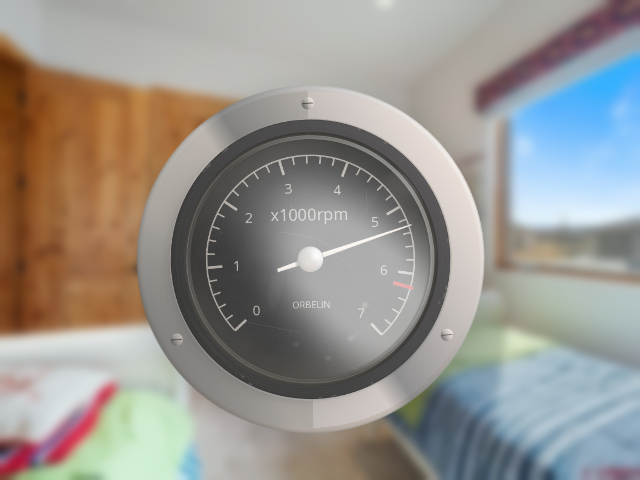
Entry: 5300 rpm
